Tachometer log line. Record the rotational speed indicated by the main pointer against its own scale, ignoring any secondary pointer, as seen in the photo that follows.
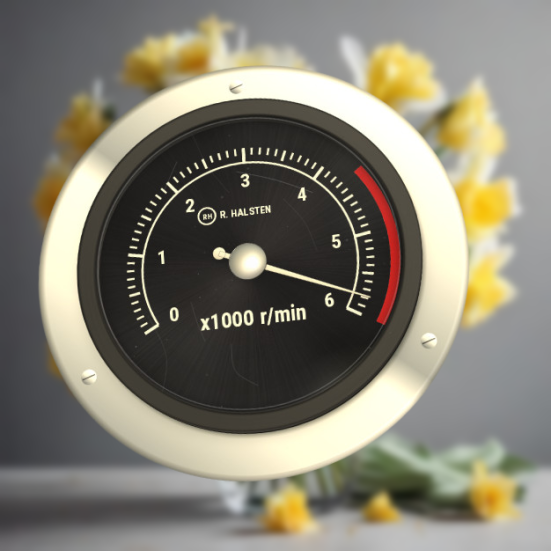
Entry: 5800 rpm
